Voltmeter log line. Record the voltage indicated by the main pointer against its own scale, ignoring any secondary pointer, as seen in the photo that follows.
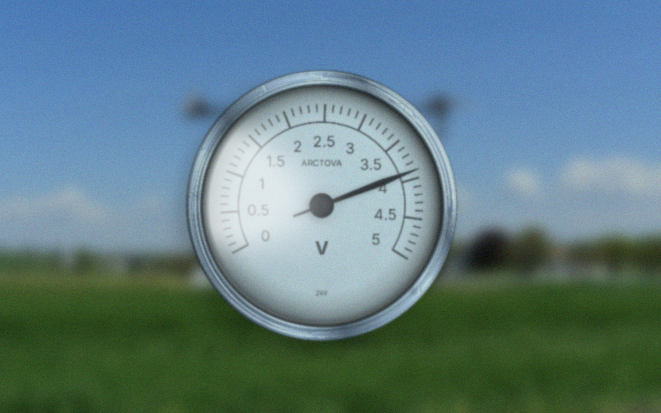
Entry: 3.9 V
